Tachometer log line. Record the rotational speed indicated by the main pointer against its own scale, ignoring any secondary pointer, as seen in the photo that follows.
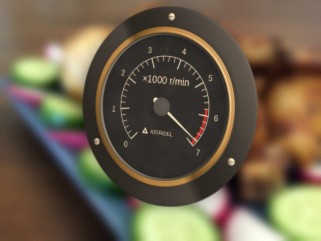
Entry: 6800 rpm
